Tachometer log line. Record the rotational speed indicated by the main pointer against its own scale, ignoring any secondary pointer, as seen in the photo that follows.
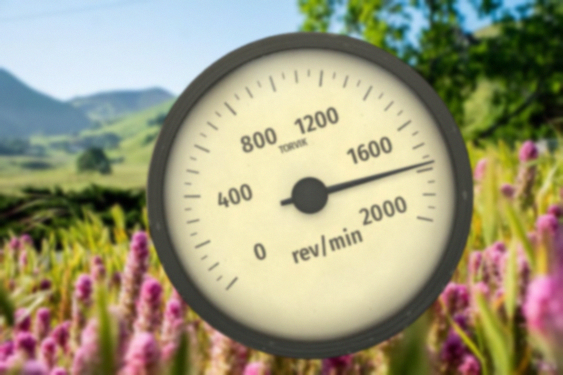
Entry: 1775 rpm
